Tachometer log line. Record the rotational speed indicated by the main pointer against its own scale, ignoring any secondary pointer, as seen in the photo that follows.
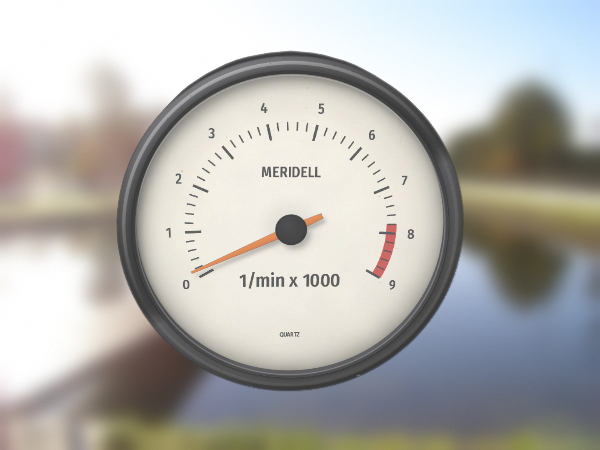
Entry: 200 rpm
